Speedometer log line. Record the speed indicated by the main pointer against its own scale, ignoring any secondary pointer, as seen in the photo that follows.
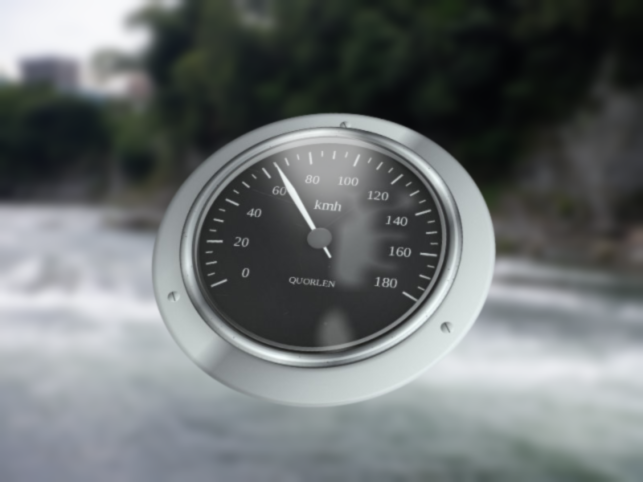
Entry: 65 km/h
